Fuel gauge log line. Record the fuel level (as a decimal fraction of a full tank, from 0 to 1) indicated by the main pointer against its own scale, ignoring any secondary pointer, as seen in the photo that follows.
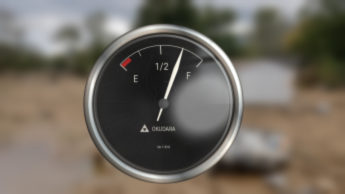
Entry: 0.75
